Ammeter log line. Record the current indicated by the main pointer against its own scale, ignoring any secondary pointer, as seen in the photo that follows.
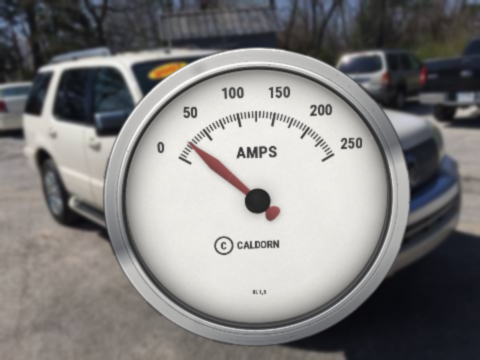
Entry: 25 A
